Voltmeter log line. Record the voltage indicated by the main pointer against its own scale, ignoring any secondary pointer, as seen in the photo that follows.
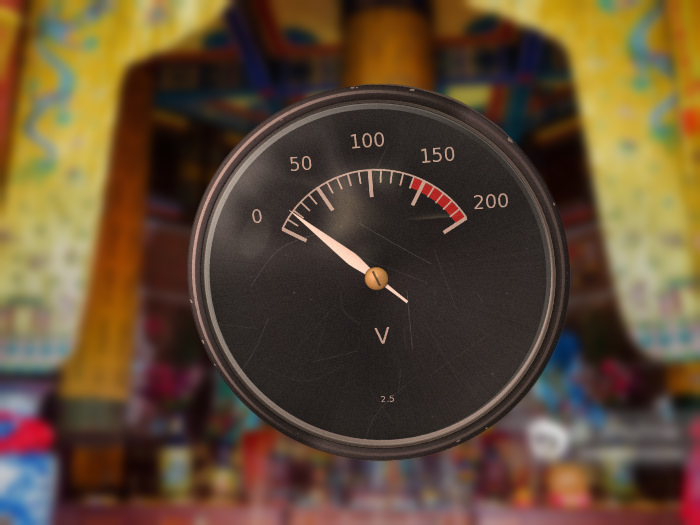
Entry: 20 V
